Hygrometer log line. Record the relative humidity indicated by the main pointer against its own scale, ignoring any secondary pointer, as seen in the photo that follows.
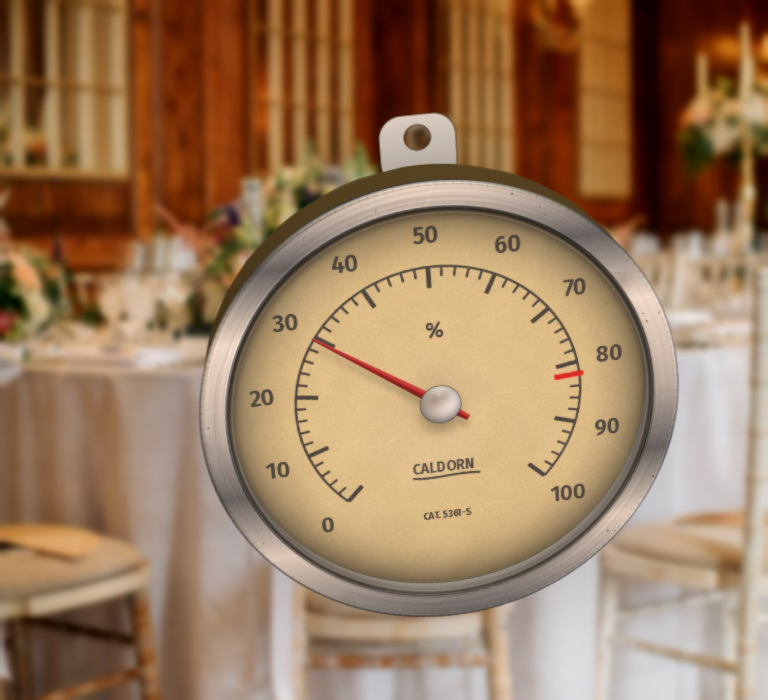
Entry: 30 %
